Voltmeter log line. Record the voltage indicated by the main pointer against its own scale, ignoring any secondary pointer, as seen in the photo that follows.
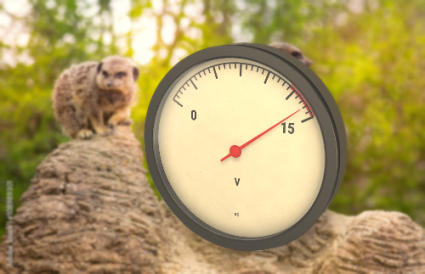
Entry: 14 V
